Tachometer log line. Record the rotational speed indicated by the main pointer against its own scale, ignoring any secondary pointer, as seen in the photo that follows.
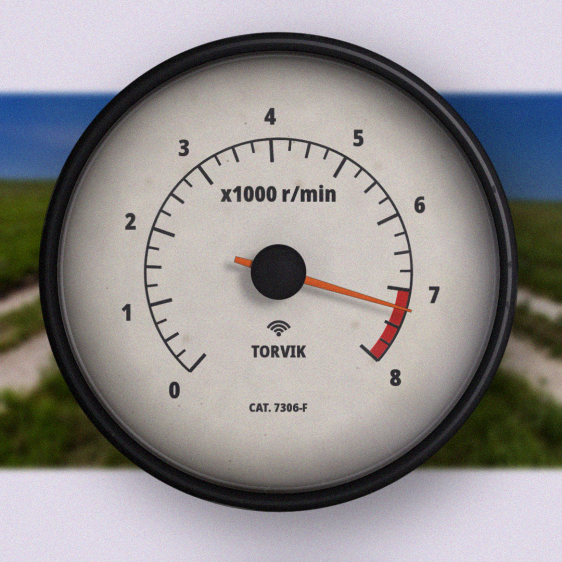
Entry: 7250 rpm
